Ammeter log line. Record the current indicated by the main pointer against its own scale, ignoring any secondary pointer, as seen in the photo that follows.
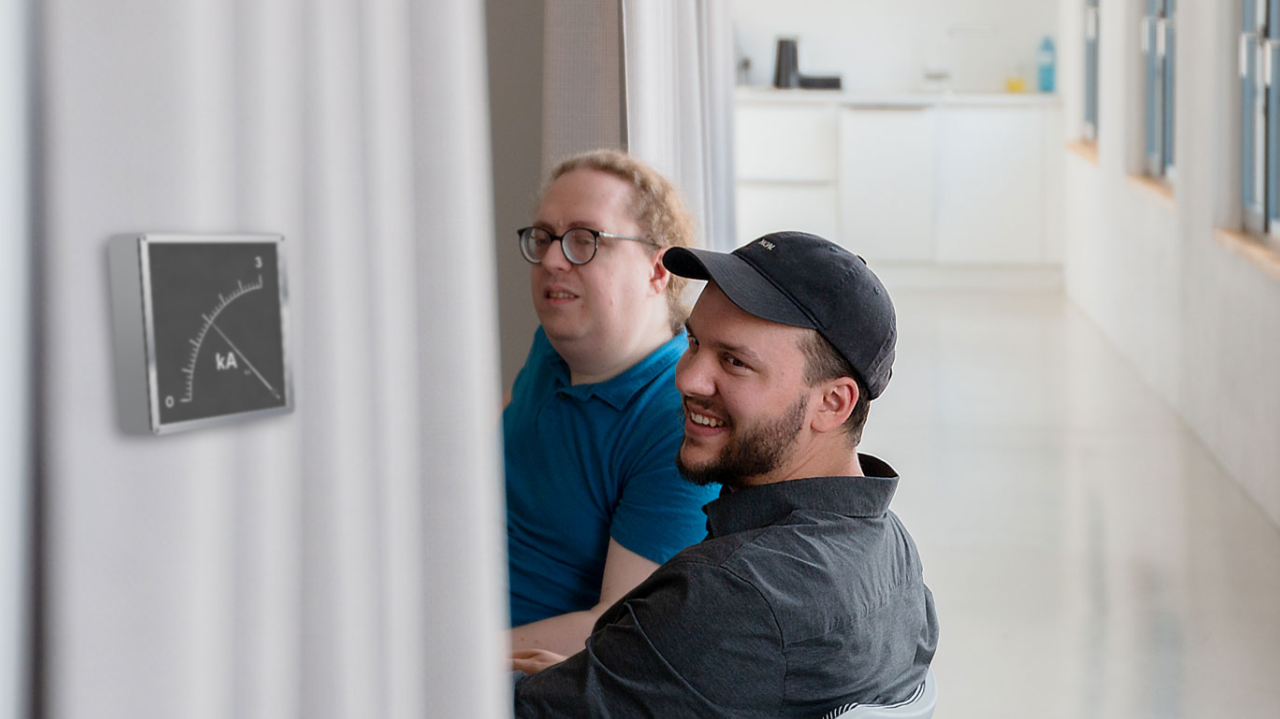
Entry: 1.5 kA
